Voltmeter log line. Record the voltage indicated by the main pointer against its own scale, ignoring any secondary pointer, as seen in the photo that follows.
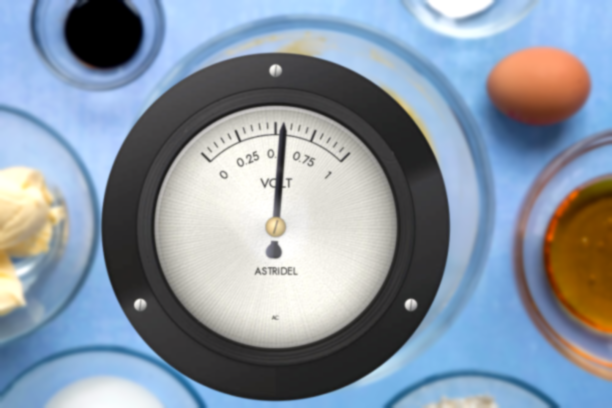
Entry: 0.55 V
